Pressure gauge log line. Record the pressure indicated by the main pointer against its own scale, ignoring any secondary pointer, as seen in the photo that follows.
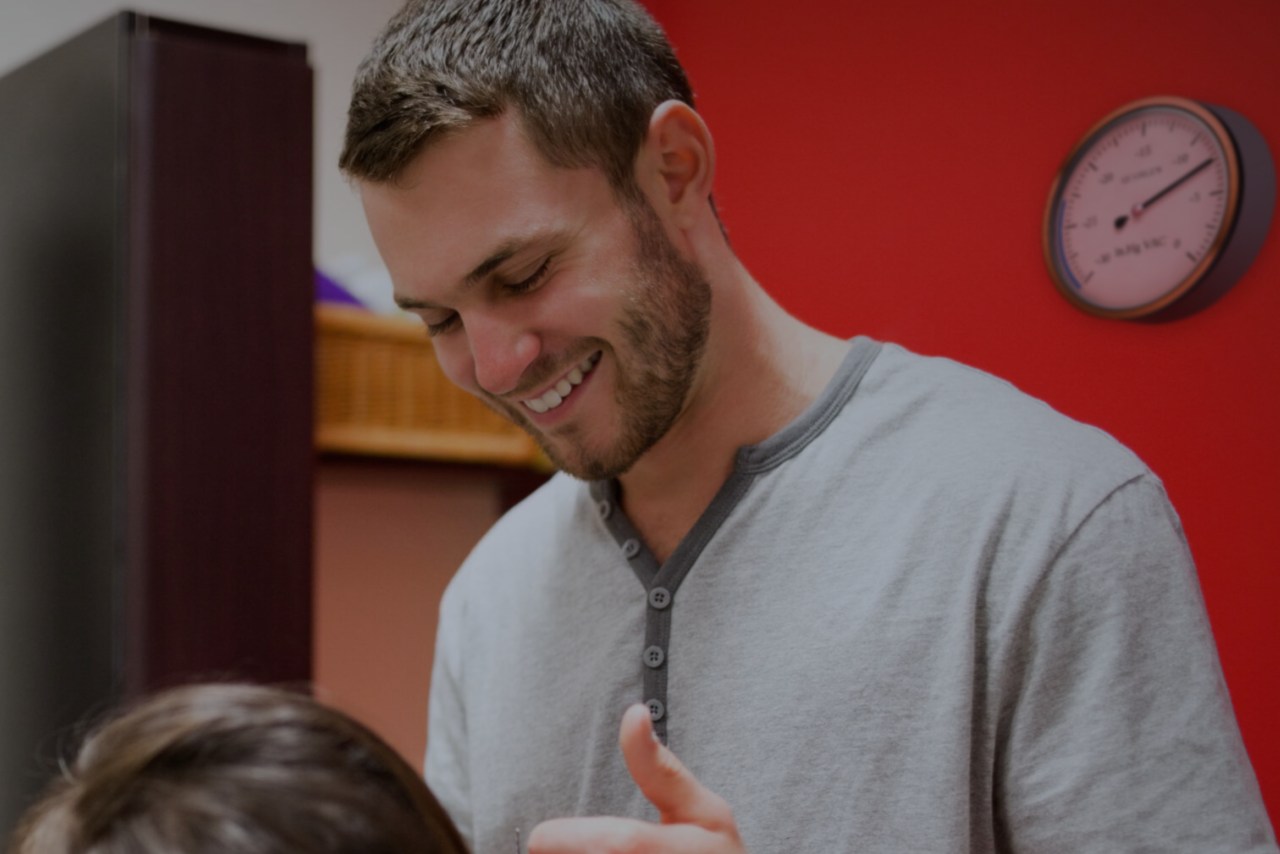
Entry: -7.5 inHg
